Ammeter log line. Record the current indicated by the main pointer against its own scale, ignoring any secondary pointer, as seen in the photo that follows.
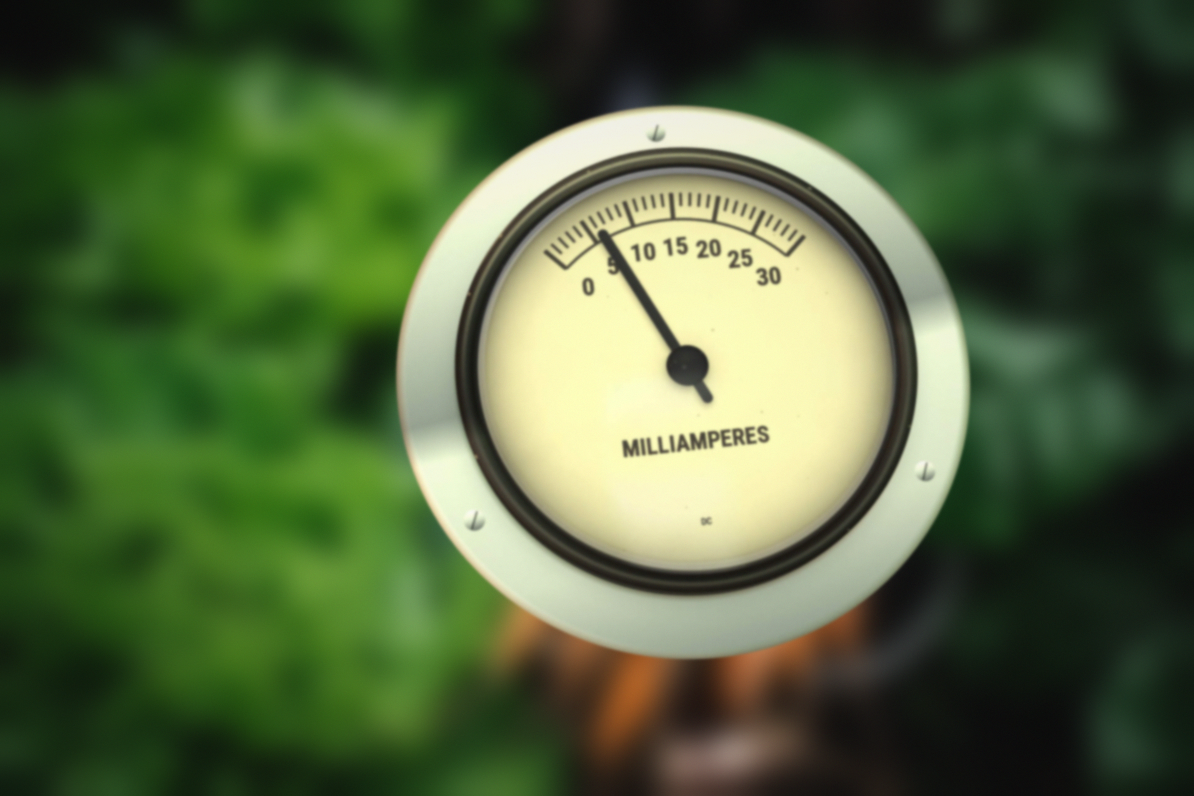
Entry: 6 mA
